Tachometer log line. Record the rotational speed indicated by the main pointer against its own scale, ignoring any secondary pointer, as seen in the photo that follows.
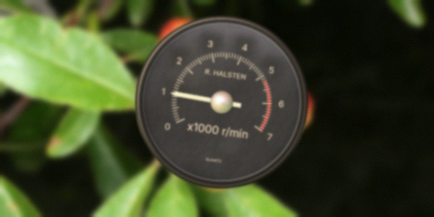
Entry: 1000 rpm
